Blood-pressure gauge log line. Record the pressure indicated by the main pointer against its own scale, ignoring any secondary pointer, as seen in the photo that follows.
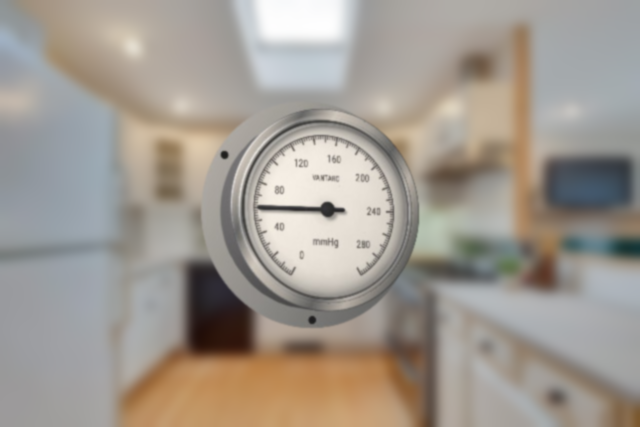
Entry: 60 mmHg
